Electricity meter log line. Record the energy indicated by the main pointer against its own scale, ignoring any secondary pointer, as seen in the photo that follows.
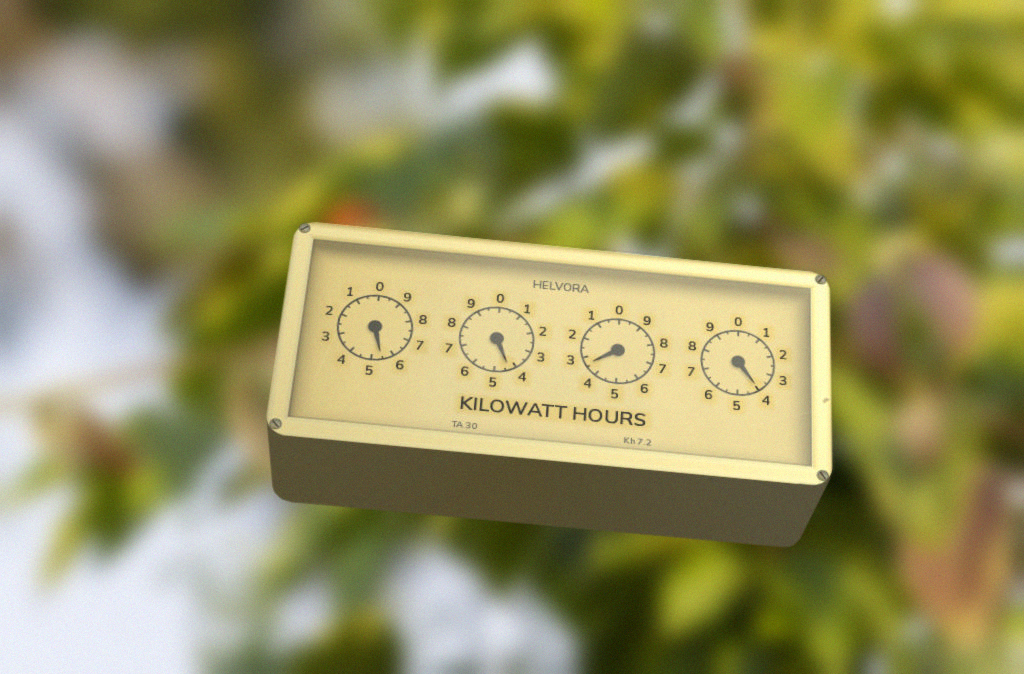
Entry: 5434 kWh
